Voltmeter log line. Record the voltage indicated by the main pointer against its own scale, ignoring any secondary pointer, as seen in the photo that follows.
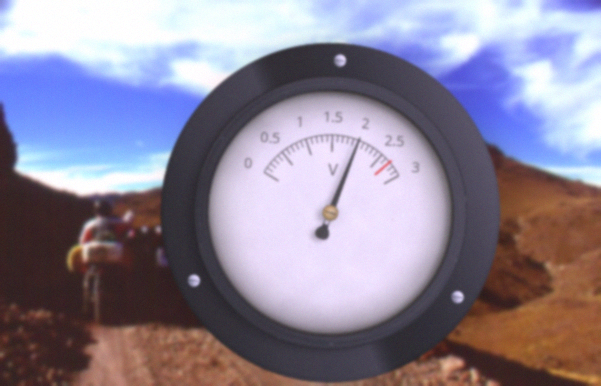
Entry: 2 V
